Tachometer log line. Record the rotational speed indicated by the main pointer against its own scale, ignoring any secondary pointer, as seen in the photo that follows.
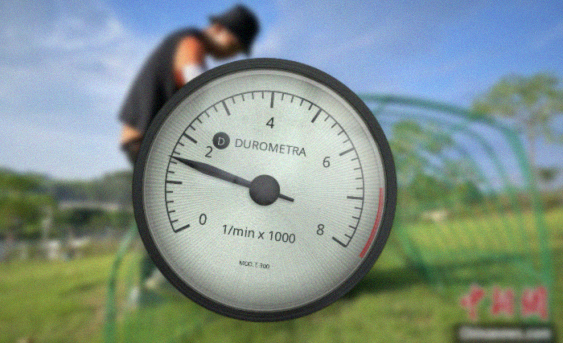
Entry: 1500 rpm
